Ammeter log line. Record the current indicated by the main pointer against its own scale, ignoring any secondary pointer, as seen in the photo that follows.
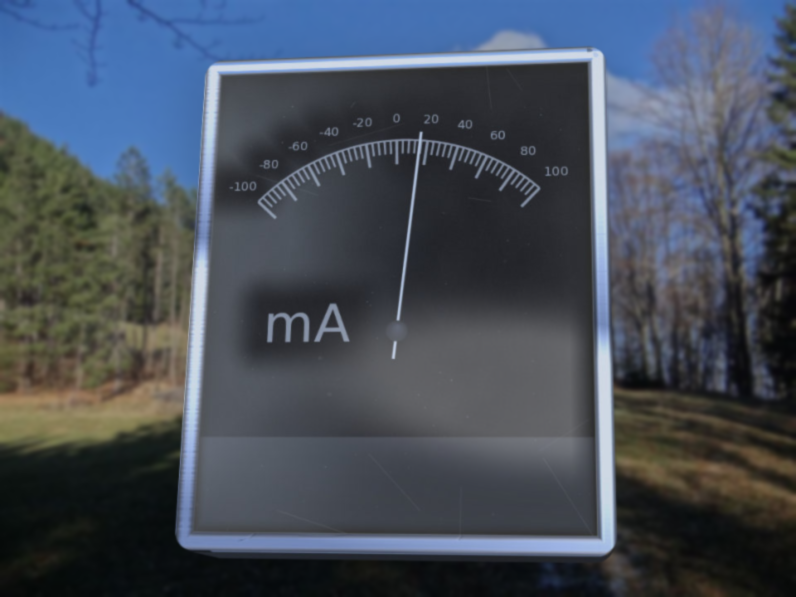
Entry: 16 mA
